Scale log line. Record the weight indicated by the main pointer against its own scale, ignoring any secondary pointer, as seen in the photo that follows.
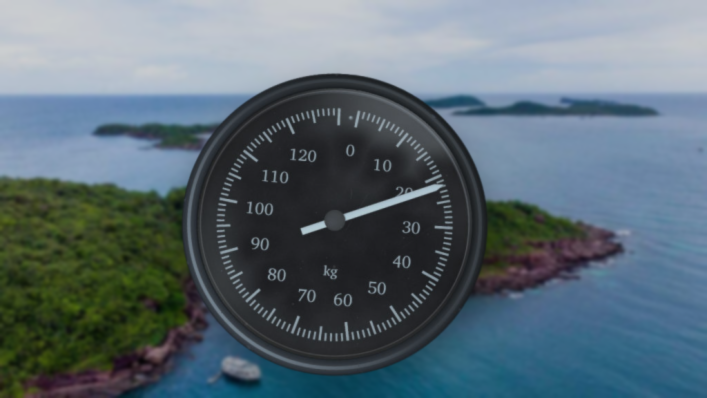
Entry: 22 kg
